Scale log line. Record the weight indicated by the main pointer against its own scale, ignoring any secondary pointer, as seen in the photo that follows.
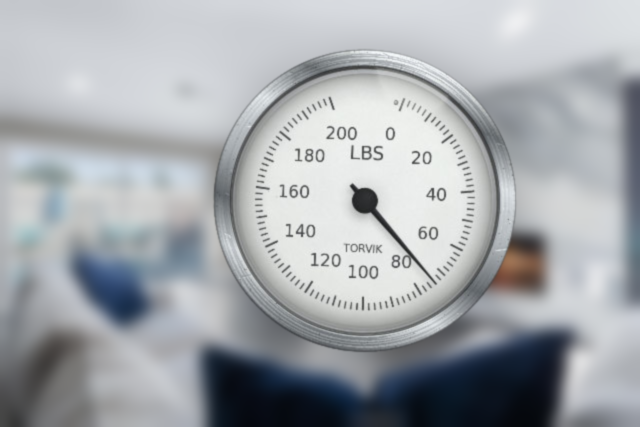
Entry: 74 lb
